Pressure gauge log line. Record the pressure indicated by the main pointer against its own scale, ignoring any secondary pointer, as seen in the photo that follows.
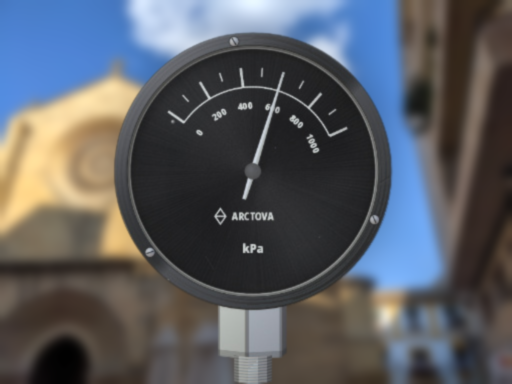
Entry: 600 kPa
